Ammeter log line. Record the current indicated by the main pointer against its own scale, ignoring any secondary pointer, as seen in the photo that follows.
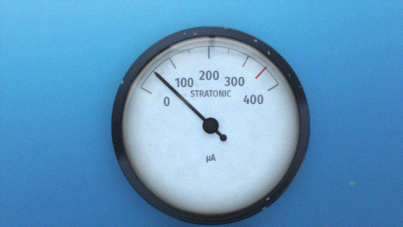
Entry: 50 µA
